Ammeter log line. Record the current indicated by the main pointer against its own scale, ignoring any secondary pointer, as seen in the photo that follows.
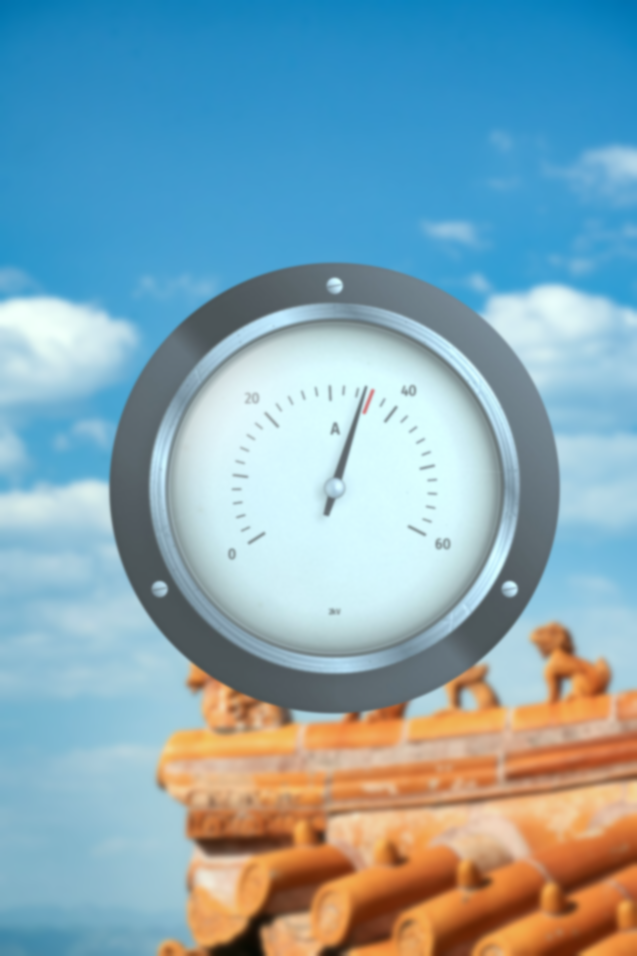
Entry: 35 A
